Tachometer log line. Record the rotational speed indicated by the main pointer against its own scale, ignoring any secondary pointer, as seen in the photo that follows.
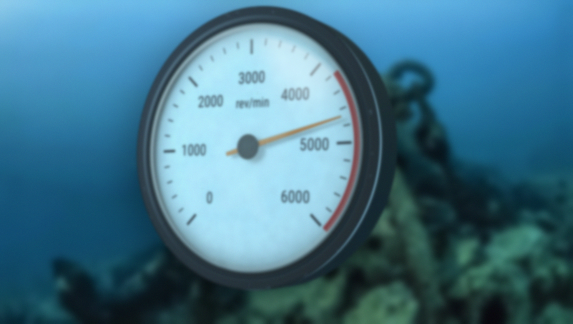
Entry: 4700 rpm
